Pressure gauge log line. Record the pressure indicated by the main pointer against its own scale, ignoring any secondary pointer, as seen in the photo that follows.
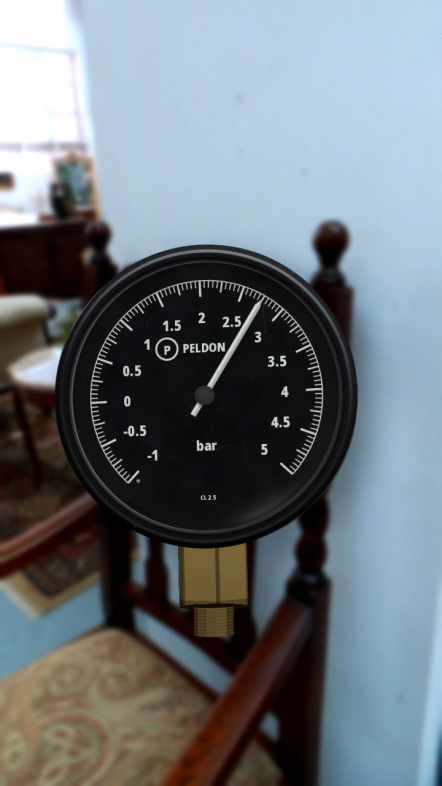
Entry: 2.75 bar
